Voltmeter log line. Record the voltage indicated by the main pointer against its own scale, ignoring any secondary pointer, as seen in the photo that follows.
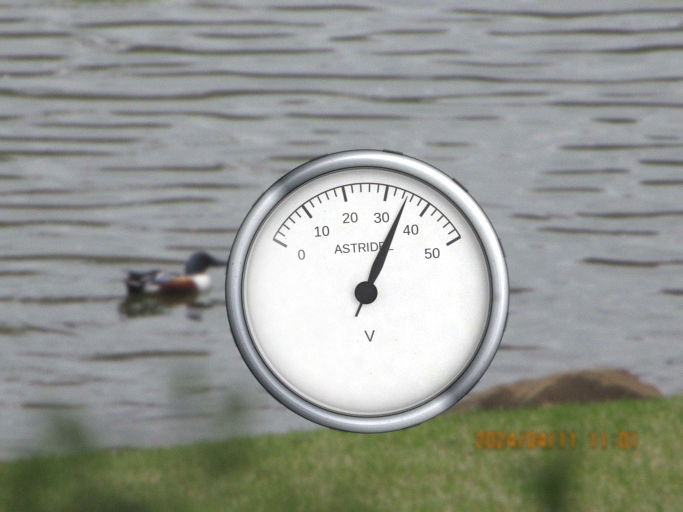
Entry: 35 V
